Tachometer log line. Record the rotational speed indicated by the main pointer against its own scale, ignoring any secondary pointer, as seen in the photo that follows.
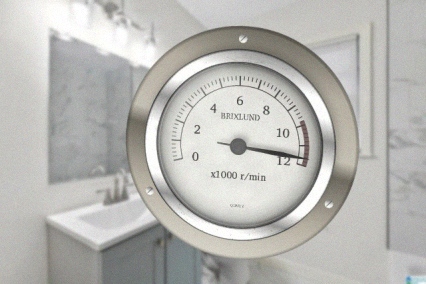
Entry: 11600 rpm
